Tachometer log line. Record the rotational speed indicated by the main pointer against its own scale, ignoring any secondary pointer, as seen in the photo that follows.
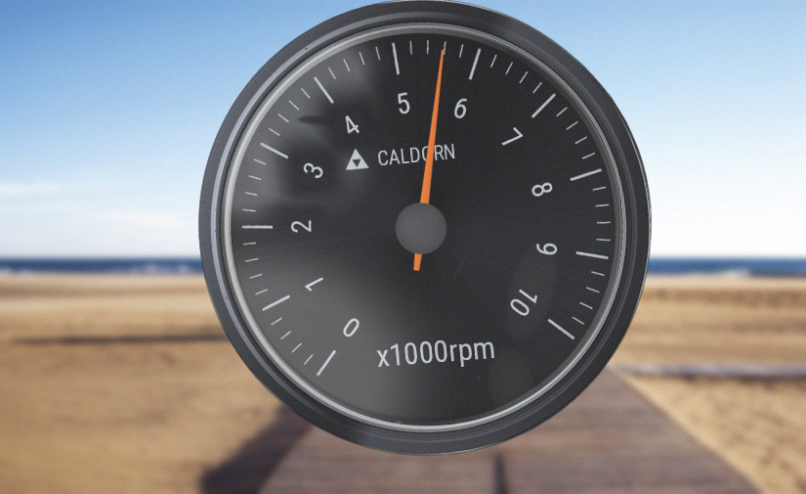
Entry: 5600 rpm
